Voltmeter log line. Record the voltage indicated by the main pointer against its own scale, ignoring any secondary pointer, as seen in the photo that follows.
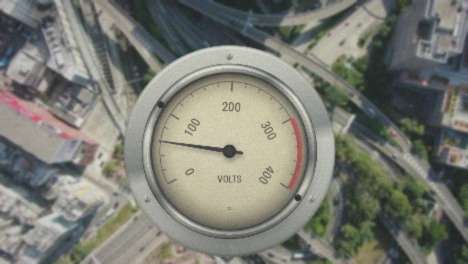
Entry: 60 V
